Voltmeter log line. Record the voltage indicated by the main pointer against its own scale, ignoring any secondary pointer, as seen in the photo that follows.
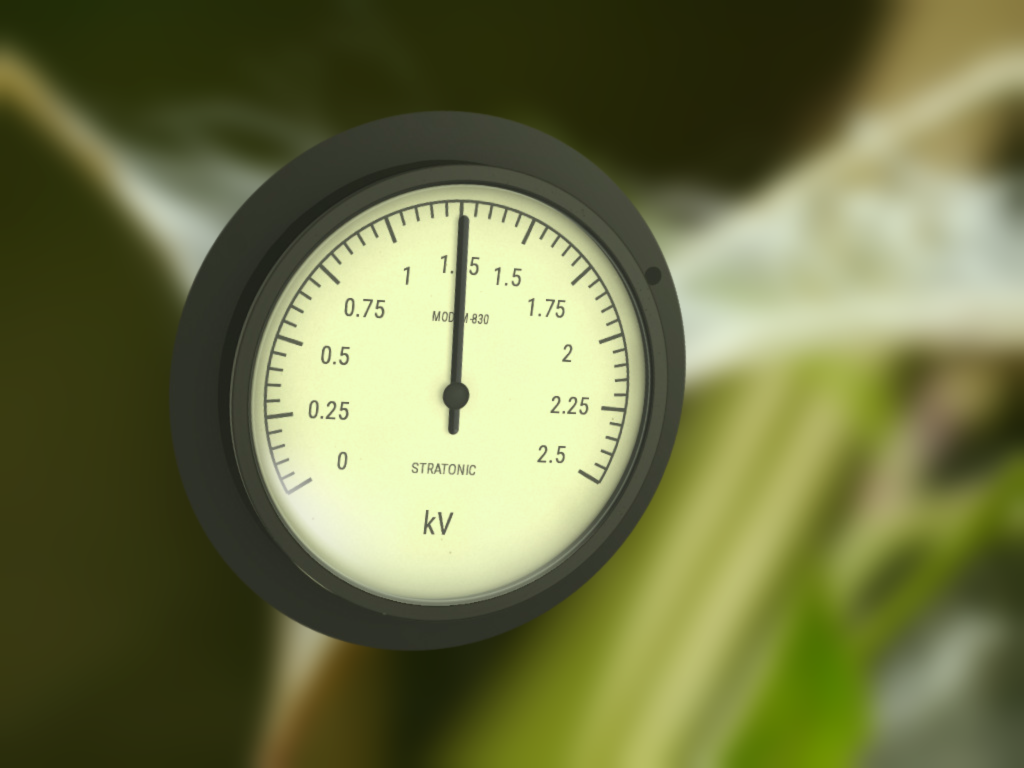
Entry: 1.25 kV
